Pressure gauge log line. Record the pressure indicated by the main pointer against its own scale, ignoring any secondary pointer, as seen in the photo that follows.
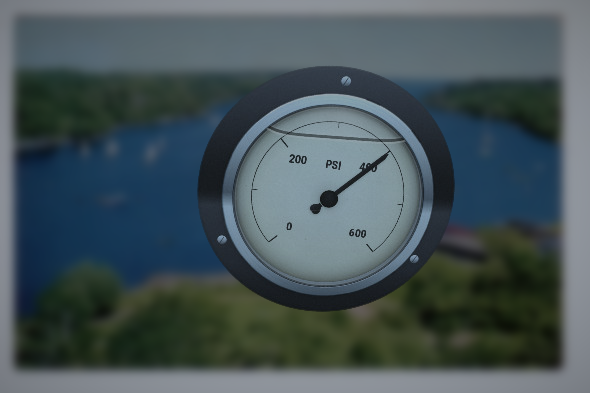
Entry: 400 psi
